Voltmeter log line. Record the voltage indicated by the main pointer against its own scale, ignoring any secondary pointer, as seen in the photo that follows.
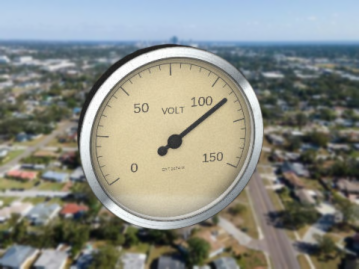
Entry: 110 V
